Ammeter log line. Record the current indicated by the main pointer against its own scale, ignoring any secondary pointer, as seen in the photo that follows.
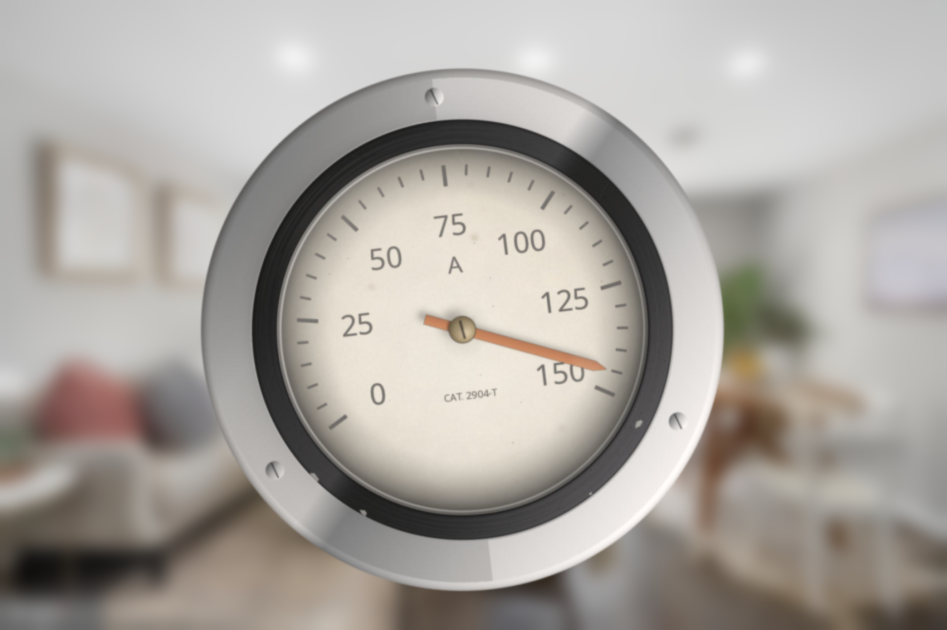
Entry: 145 A
